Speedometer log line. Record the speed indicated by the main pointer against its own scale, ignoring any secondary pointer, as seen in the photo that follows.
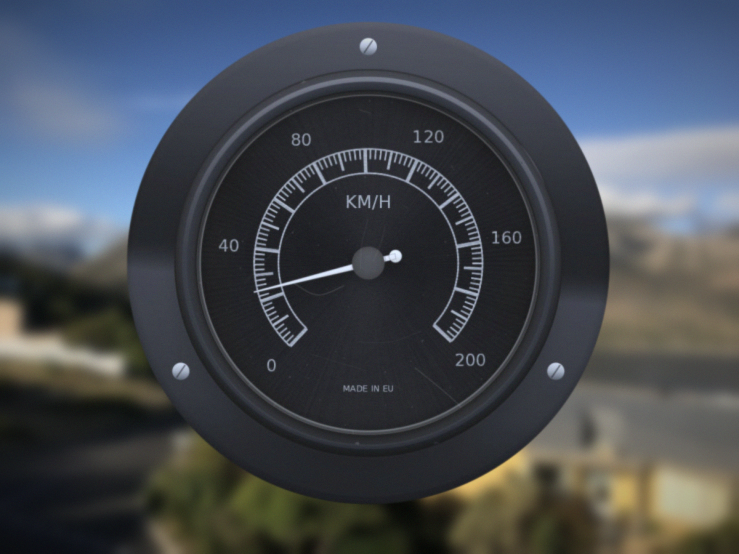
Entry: 24 km/h
